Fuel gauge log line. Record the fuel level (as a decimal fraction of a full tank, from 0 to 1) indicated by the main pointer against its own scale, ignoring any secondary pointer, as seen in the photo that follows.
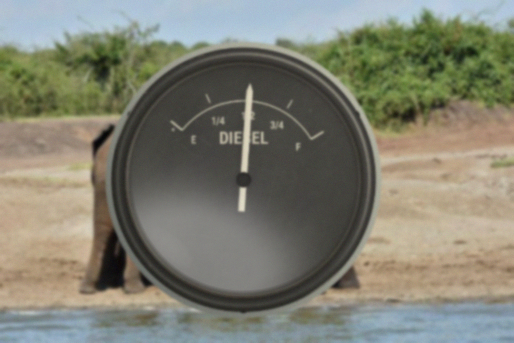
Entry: 0.5
